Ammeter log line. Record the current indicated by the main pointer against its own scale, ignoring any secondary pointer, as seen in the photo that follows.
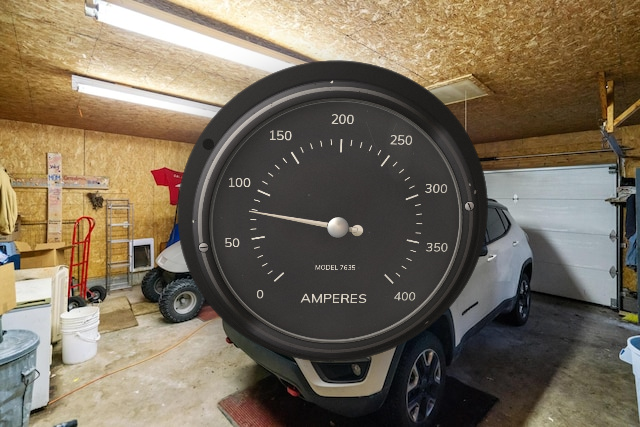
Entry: 80 A
